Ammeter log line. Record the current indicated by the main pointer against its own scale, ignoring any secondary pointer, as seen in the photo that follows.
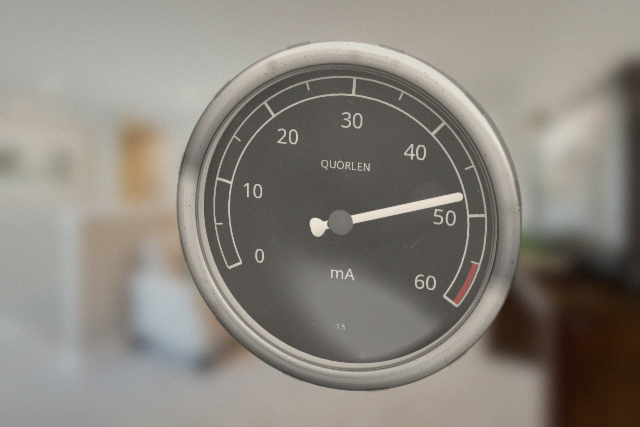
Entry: 47.5 mA
